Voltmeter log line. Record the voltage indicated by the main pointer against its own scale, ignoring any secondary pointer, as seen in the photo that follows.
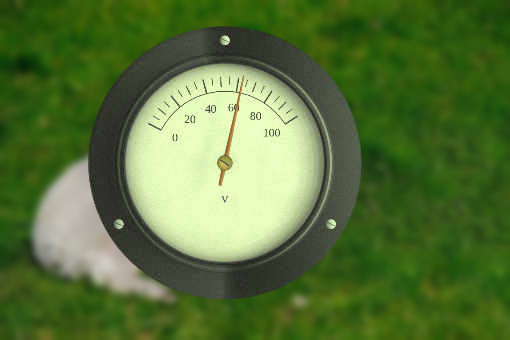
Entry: 62.5 V
